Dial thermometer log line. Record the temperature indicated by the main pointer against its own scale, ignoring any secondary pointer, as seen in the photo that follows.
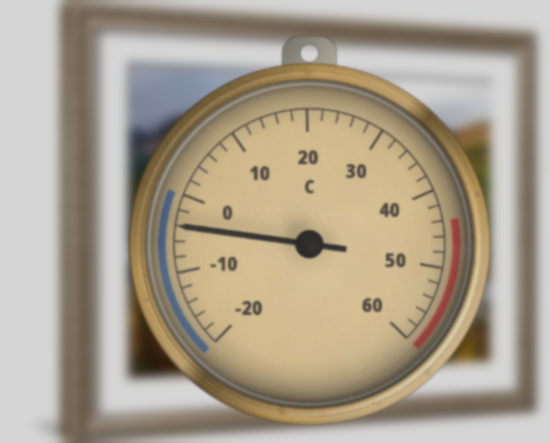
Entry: -4 °C
